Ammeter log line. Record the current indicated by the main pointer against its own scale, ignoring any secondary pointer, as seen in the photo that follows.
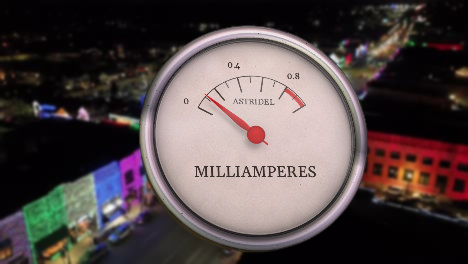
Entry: 0.1 mA
